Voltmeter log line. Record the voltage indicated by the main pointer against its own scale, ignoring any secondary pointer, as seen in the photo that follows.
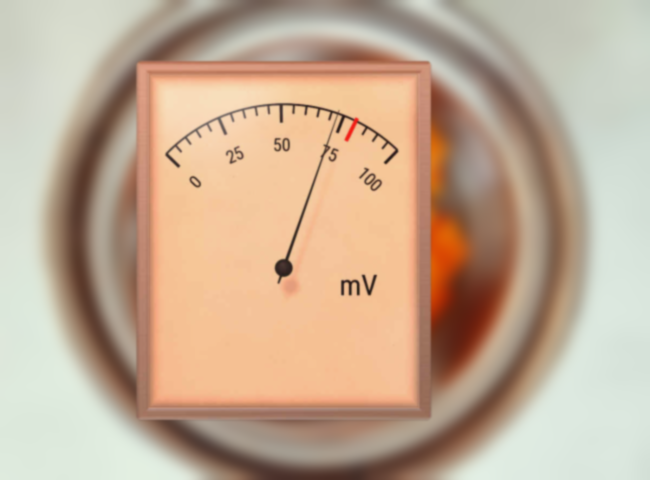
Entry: 72.5 mV
